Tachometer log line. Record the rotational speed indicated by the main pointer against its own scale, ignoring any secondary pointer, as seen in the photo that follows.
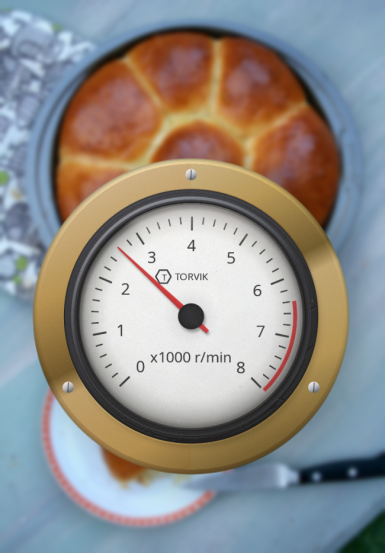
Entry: 2600 rpm
